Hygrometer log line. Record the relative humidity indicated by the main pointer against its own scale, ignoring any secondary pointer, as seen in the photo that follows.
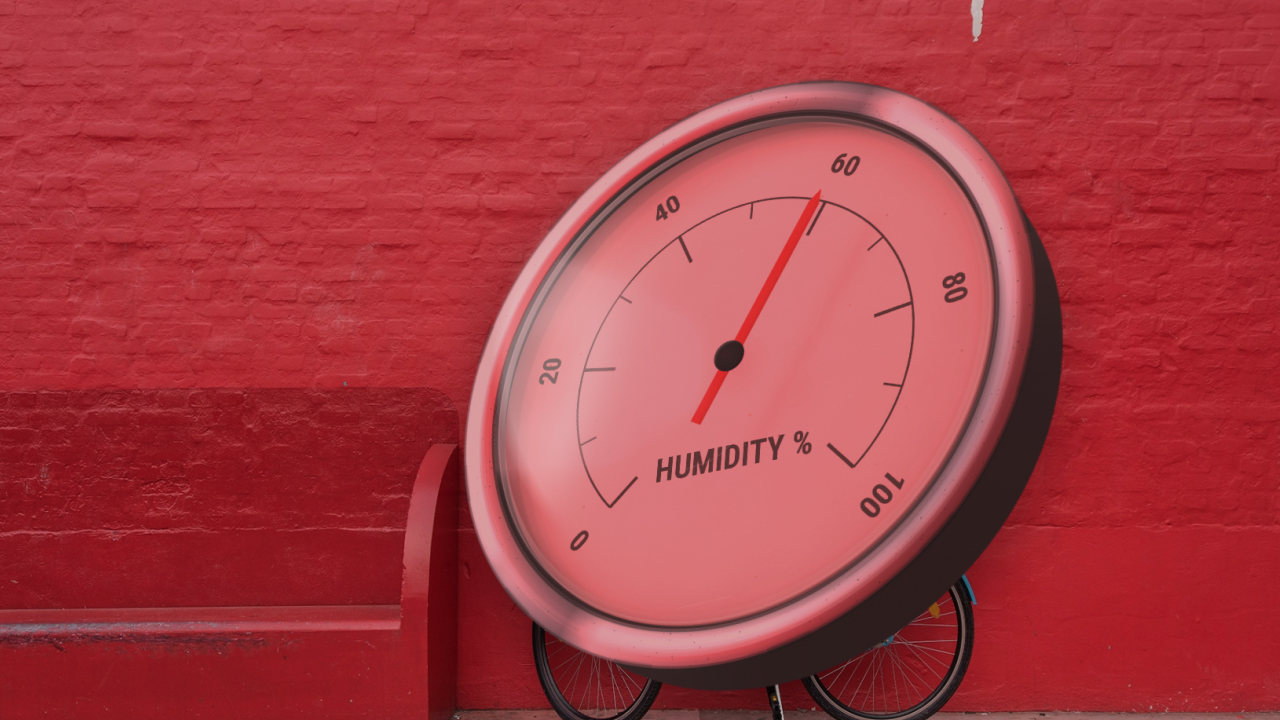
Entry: 60 %
